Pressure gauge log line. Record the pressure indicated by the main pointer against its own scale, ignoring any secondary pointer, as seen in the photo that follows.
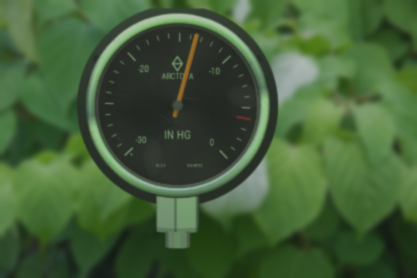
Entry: -13.5 inHg
